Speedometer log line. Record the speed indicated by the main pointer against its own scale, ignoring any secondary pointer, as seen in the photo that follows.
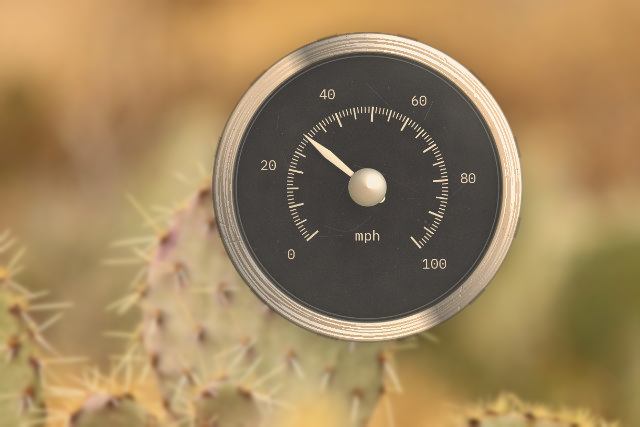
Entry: 30 mph
